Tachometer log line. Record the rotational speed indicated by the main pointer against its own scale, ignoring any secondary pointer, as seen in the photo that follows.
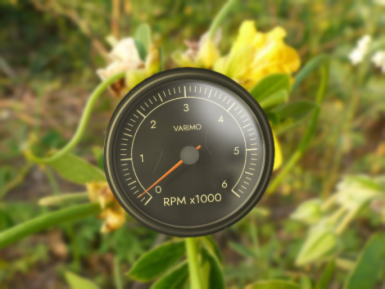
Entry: 200 rpm
